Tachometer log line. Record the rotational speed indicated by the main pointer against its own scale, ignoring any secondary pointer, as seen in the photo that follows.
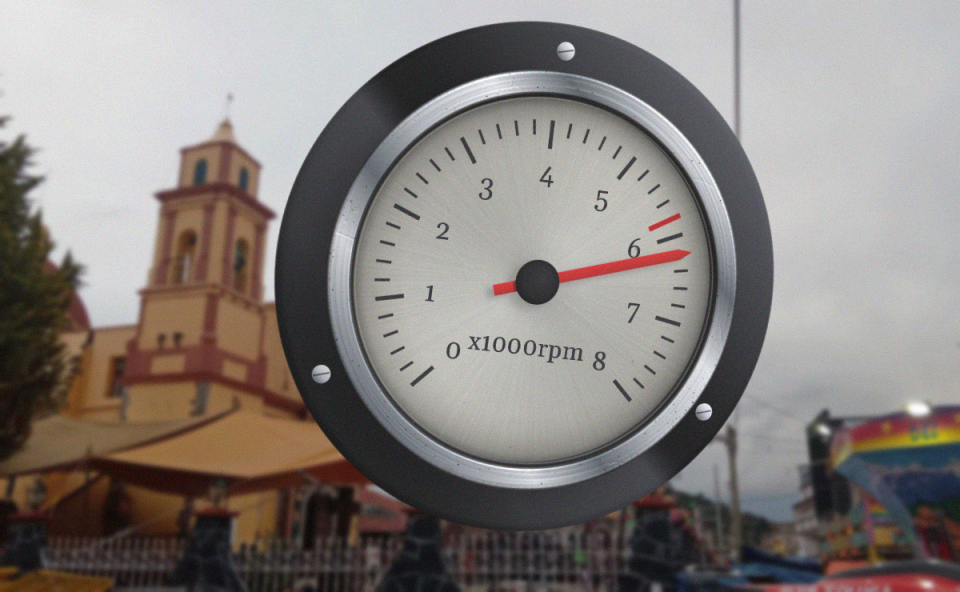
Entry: 6200 rpm
